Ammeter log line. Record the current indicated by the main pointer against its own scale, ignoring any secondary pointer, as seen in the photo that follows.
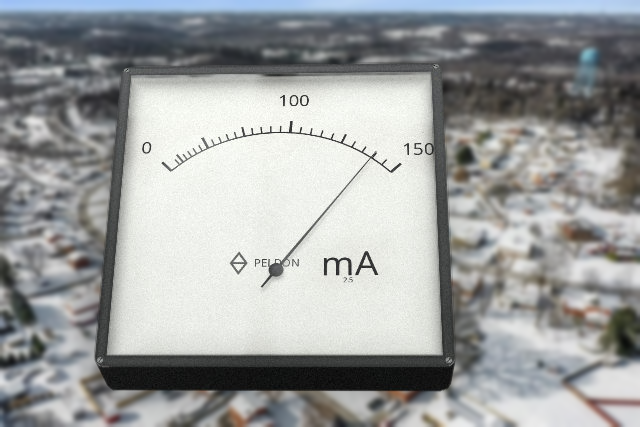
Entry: 140 mA
